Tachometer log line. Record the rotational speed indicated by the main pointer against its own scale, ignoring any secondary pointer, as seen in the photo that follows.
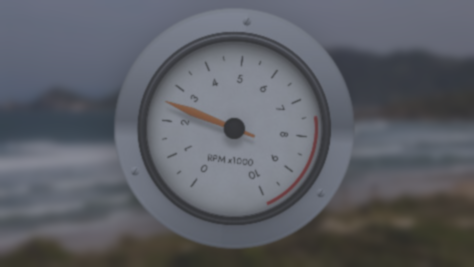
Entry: 2500 rpm
